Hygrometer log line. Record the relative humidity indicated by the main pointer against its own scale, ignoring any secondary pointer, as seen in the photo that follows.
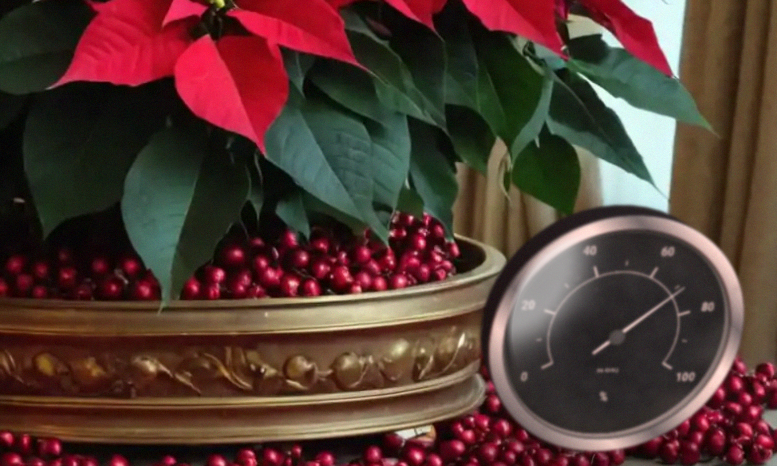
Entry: 70 %
